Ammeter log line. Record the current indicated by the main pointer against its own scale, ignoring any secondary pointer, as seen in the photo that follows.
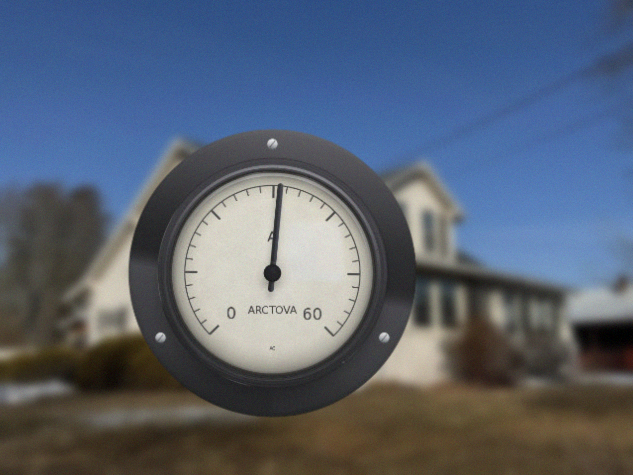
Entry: 31 A
